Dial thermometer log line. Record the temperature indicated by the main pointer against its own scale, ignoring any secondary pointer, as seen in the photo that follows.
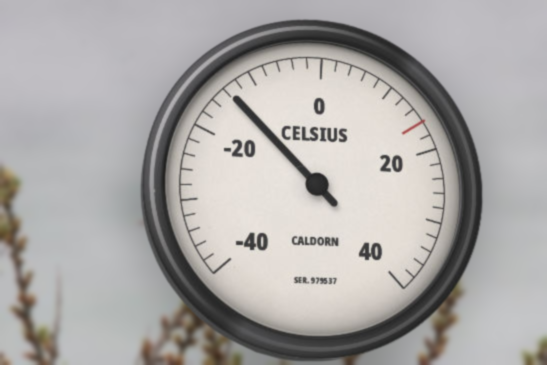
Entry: -14 °C
